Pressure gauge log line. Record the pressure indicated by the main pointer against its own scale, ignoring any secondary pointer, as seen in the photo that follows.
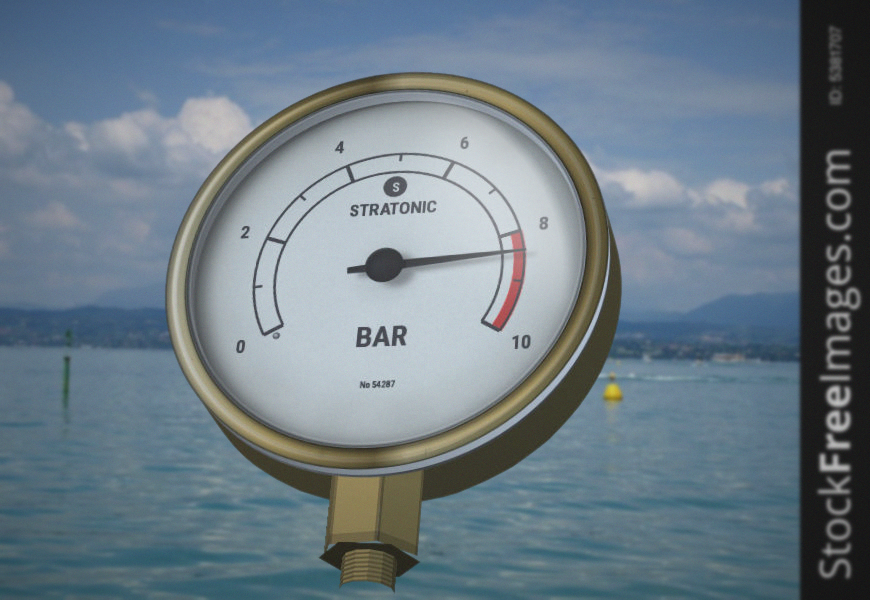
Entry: 8.5 bar
